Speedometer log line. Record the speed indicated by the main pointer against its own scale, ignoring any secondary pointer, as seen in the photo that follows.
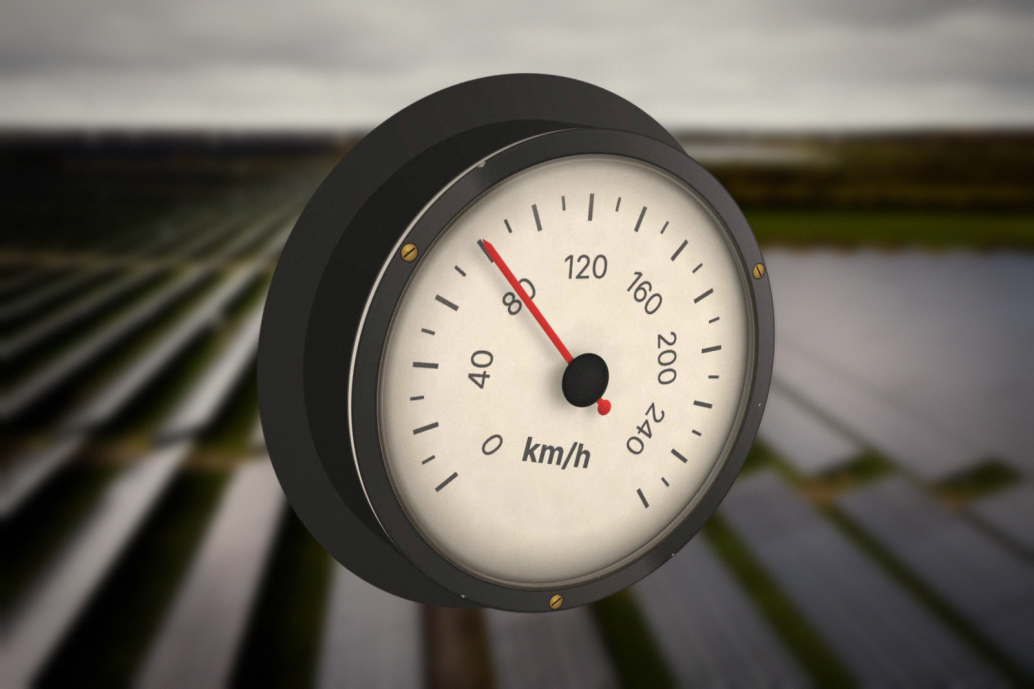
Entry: 80 km/h
